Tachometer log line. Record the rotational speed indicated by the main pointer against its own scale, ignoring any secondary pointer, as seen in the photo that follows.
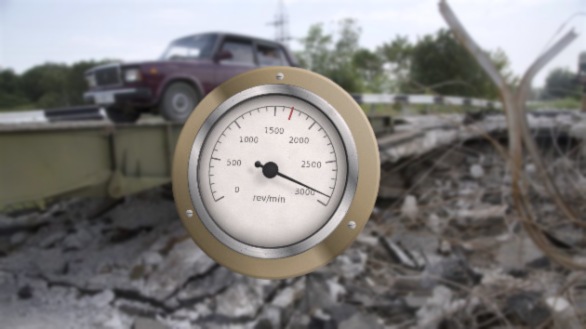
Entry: 2900 rpm
